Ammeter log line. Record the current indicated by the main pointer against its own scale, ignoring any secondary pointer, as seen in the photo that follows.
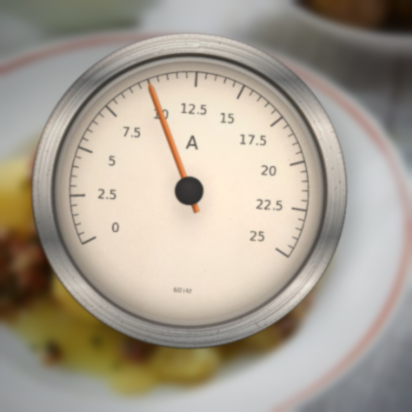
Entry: 10 A
